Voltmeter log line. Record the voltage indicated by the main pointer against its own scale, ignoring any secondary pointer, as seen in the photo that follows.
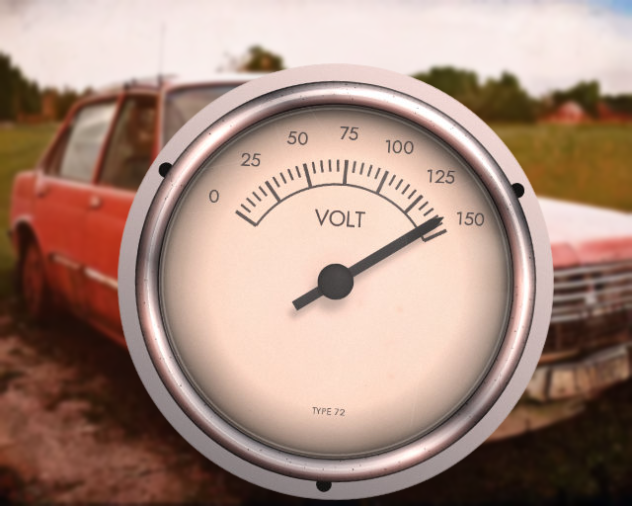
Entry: 142.5 V
